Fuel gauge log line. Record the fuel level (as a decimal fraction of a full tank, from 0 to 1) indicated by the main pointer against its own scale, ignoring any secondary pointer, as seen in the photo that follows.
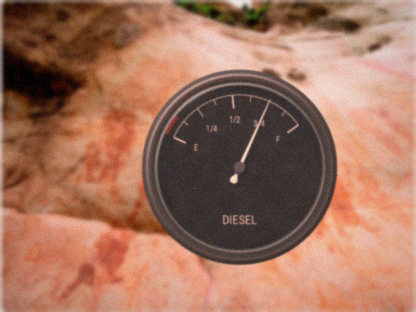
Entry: 0.75
